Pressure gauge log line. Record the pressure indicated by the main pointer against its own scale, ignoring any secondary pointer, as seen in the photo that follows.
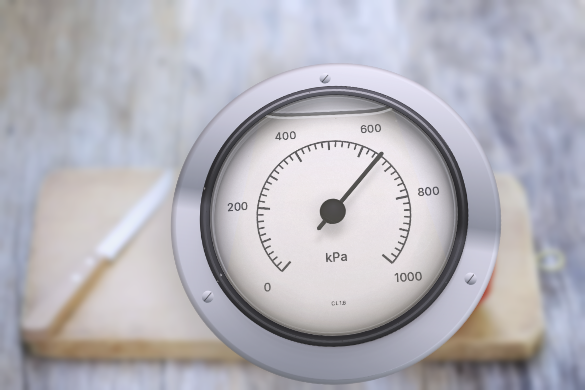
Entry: 660 kPa
